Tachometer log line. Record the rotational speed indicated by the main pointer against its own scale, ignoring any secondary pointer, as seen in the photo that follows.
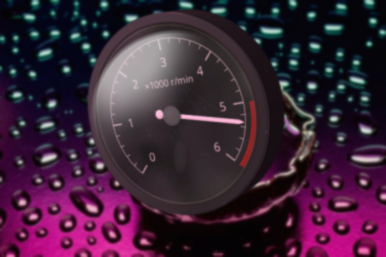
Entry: 5300 rpm
